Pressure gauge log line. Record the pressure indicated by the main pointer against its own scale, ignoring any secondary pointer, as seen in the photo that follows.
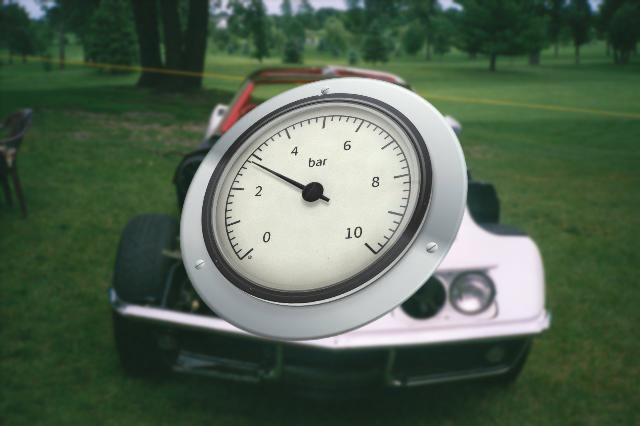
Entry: 2.8 bar
